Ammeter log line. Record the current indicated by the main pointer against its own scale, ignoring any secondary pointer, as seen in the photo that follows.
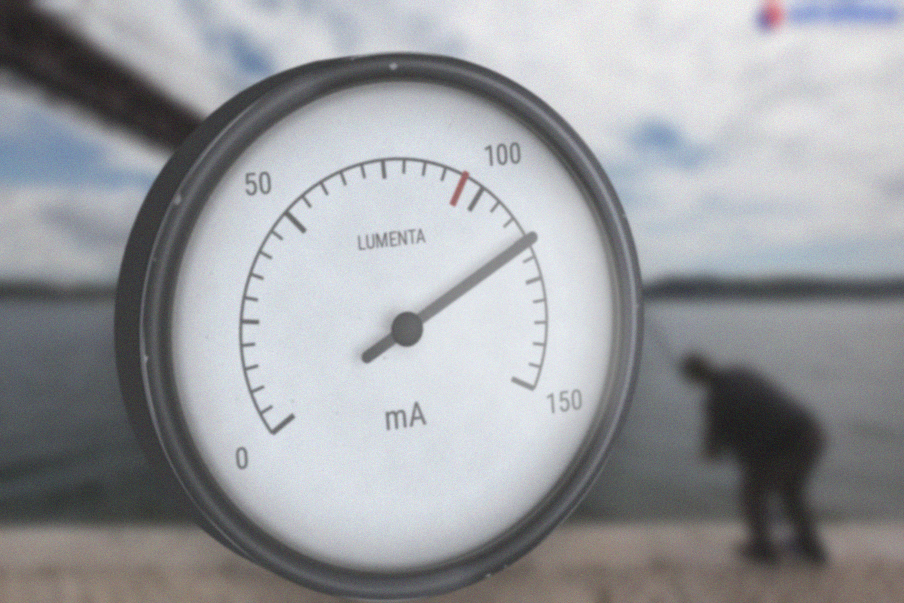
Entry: 115 mA
